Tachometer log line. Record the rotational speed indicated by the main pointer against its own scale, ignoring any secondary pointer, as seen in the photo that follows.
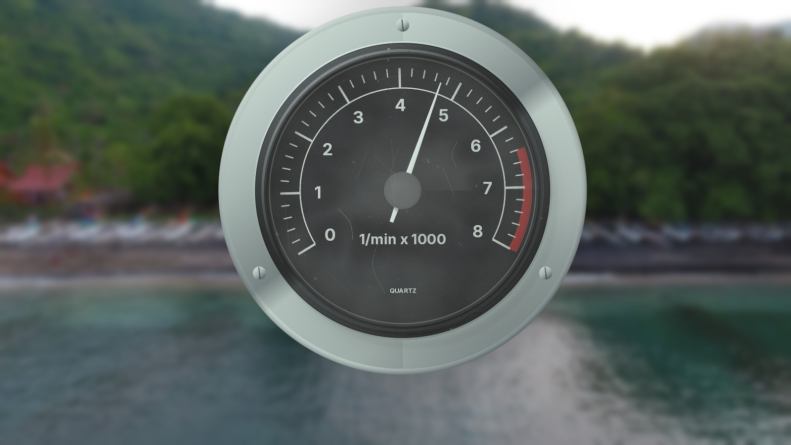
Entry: 4700 rpm
